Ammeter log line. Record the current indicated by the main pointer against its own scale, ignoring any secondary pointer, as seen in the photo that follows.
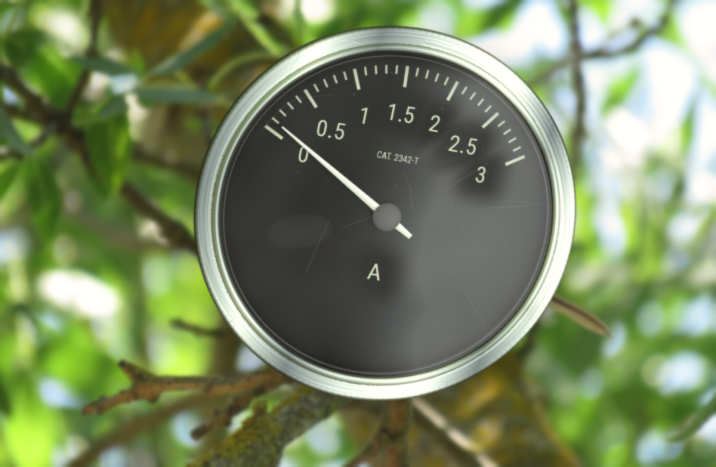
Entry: 0.1 A
